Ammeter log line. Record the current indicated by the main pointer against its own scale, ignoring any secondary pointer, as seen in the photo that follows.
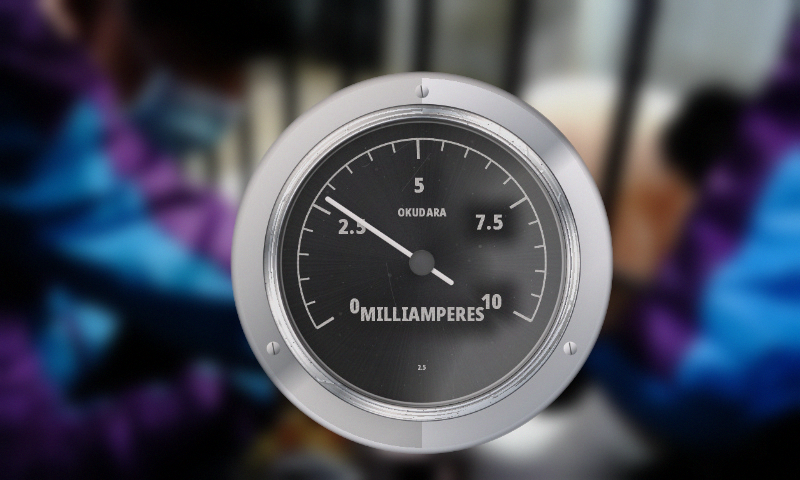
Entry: 2.75 mA
